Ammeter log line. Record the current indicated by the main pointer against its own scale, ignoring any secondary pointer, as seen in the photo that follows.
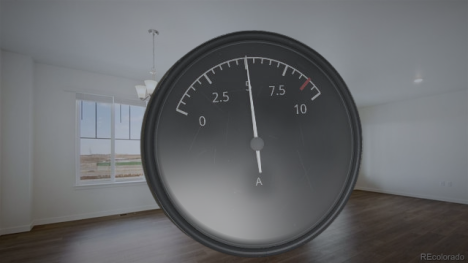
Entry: 5 A
